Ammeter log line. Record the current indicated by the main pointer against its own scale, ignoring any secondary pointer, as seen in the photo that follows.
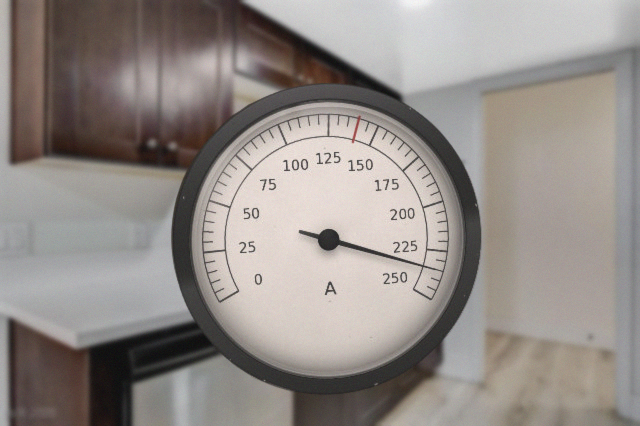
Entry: 235 A
